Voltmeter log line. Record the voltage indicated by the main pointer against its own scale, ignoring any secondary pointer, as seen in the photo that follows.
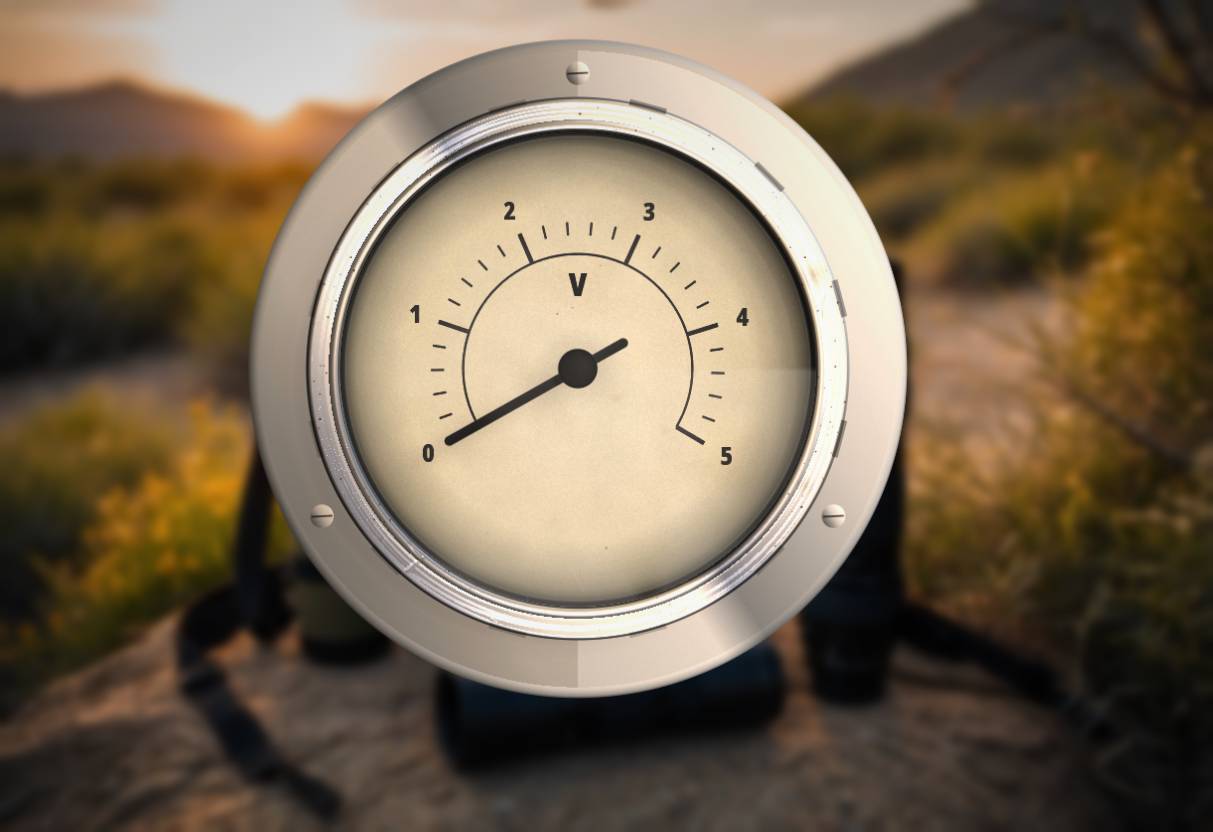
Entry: 0 V
